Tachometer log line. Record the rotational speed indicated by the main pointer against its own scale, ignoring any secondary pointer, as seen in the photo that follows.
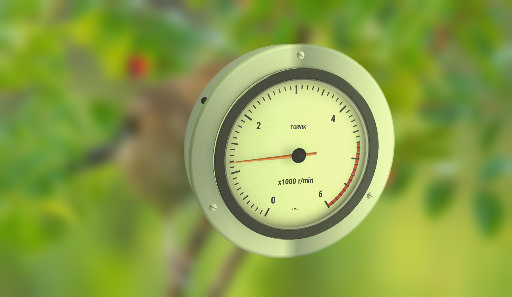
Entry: 1200 rpm
